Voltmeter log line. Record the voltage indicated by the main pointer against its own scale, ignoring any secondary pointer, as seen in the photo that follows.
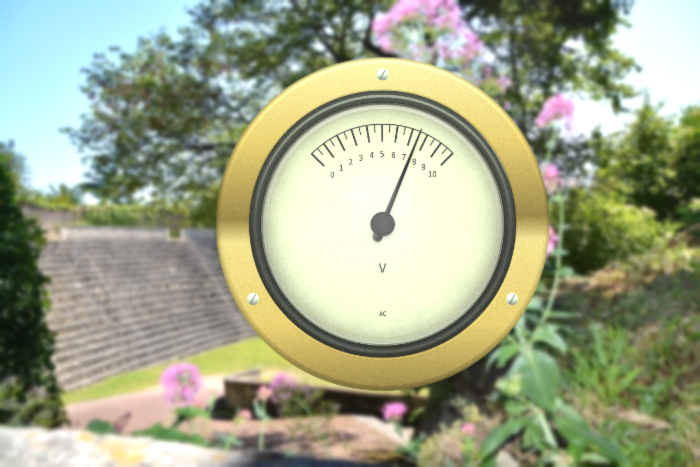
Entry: 7.5 V
